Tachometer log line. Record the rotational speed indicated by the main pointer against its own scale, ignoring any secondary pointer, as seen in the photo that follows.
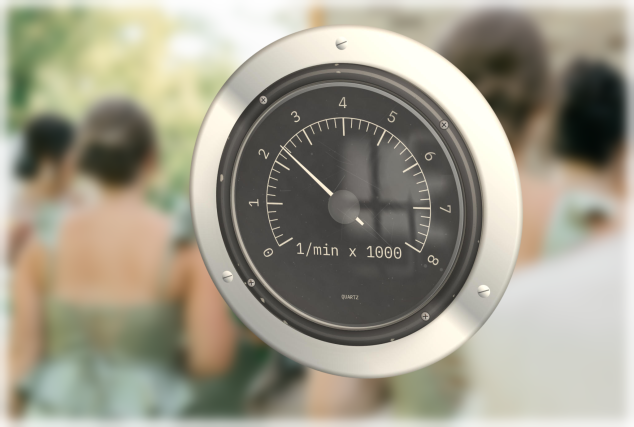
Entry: 2400 rpm
